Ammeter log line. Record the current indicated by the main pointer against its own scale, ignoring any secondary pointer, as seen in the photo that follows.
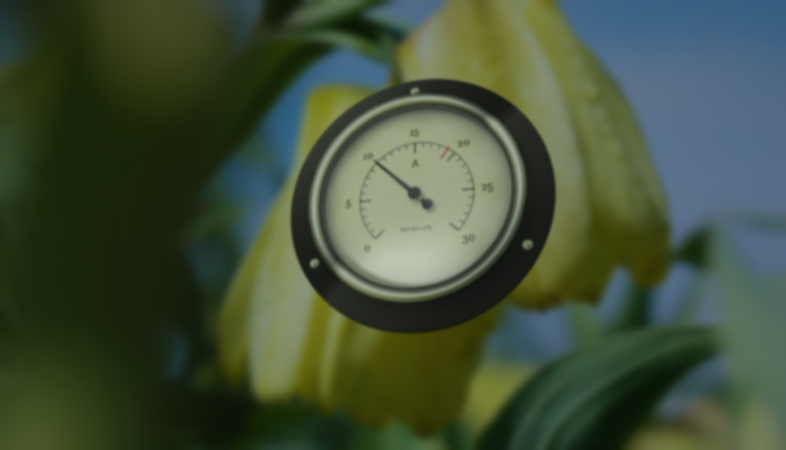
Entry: 10 A
